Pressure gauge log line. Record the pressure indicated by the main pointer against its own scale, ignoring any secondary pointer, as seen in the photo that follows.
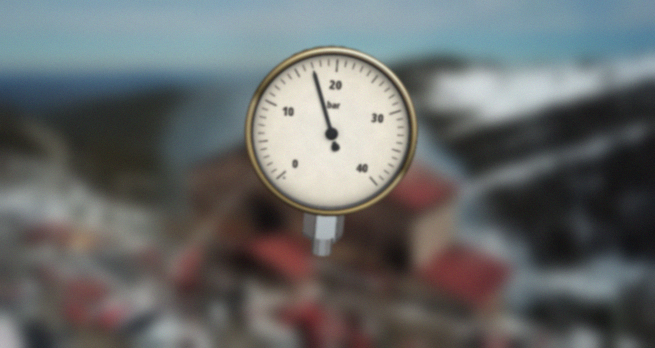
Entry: 17 bar
